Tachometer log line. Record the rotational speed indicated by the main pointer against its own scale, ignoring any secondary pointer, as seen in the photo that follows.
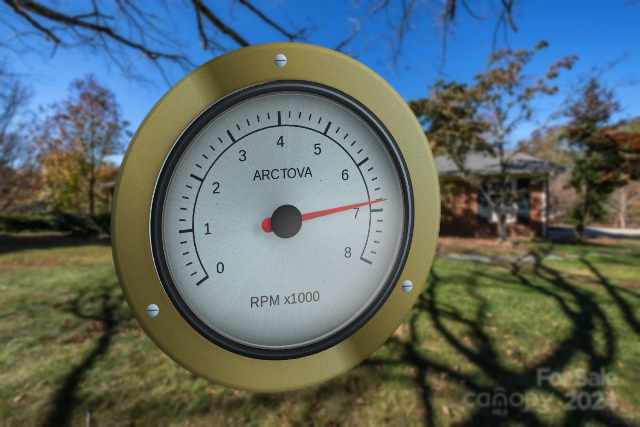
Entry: 6800 rpm
